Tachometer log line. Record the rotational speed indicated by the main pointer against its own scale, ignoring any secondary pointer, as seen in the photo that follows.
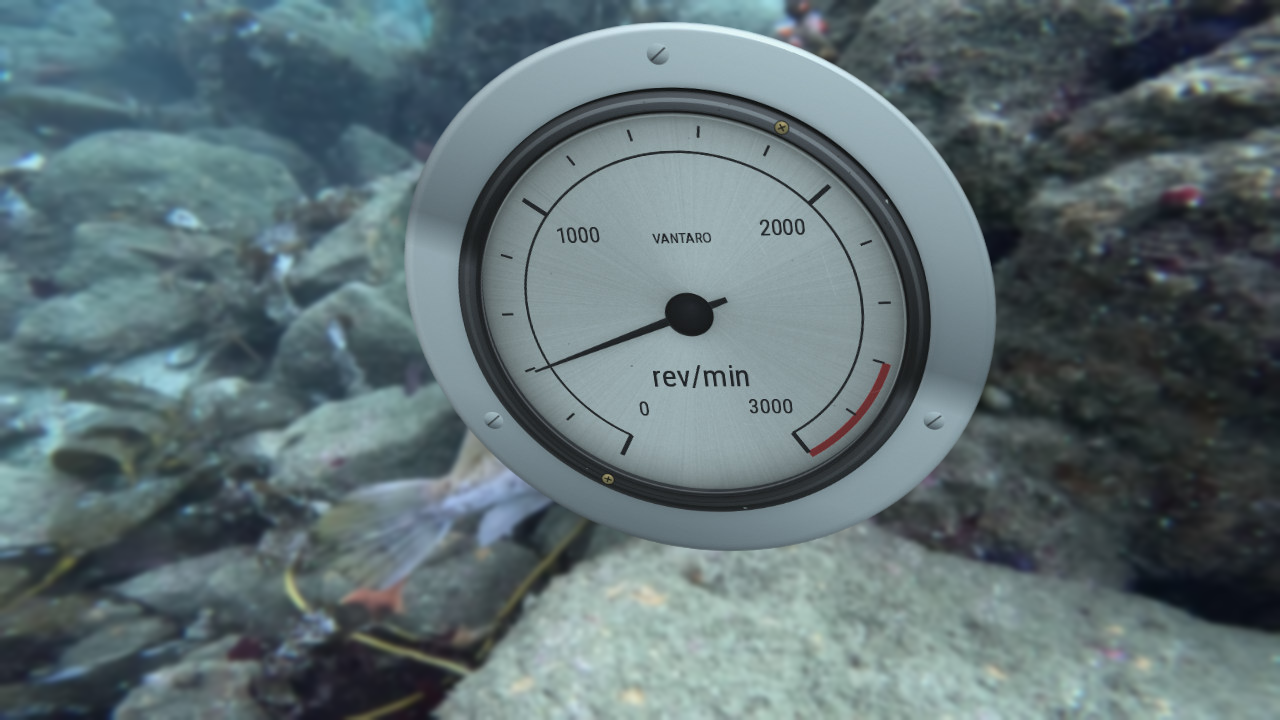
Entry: 400 rpm
